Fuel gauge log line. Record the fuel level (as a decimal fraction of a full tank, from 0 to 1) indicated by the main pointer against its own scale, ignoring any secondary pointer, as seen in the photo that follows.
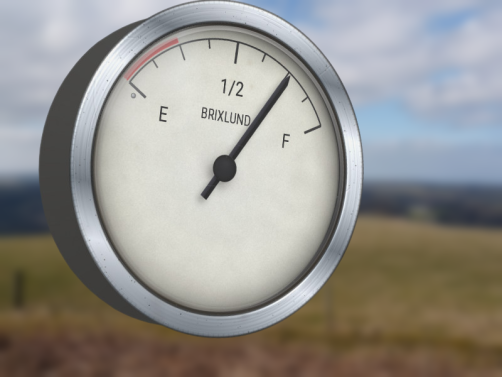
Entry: 0.75
